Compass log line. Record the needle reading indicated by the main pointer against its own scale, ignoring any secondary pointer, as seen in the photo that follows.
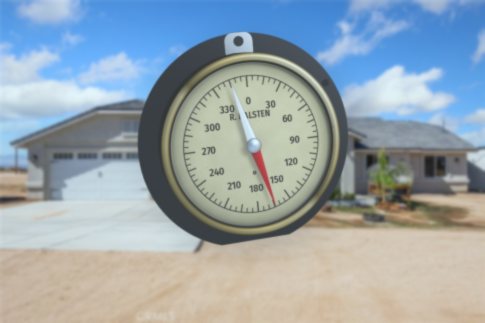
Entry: 165 °
